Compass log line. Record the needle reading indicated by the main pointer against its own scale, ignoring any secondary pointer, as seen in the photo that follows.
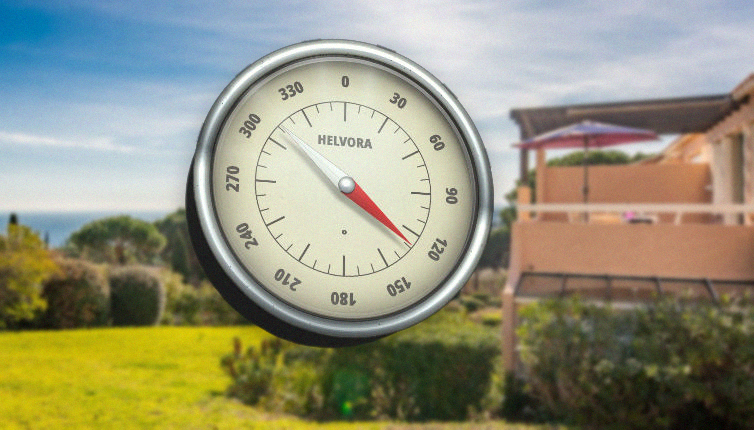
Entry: 130 °
